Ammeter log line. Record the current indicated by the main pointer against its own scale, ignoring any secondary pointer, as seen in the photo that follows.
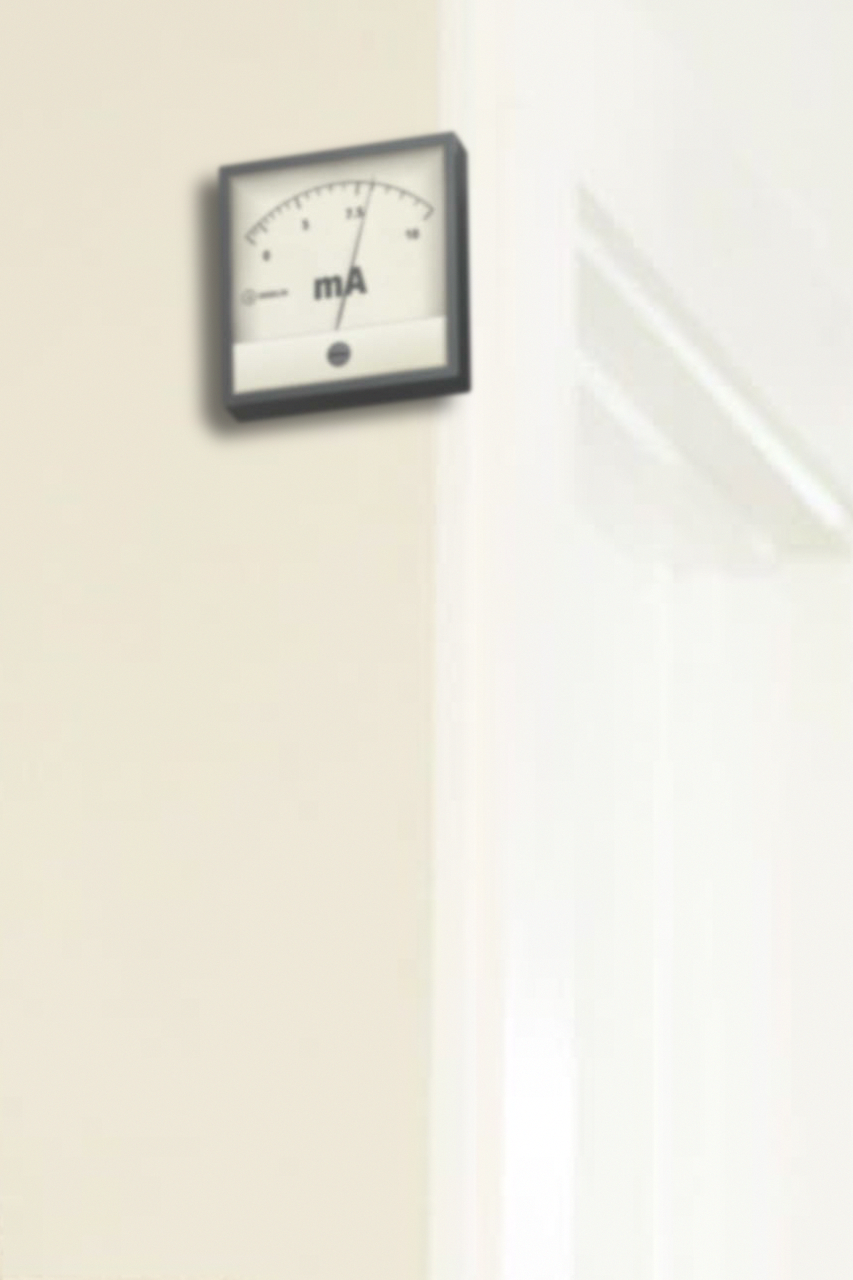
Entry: 8 mA
